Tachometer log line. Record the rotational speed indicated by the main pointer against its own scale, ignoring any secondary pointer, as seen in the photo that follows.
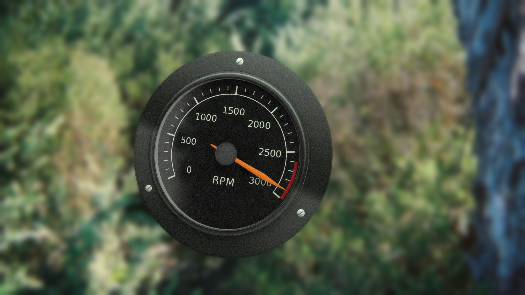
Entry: 2900 rpm
